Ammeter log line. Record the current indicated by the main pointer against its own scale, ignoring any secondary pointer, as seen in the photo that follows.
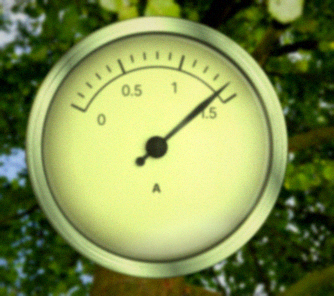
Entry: 1.4 A
